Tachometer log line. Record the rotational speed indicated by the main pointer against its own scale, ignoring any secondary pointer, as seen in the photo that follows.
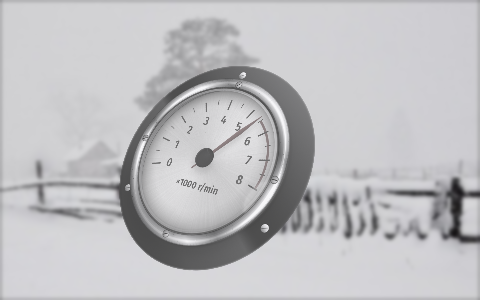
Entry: 5500 rpm
